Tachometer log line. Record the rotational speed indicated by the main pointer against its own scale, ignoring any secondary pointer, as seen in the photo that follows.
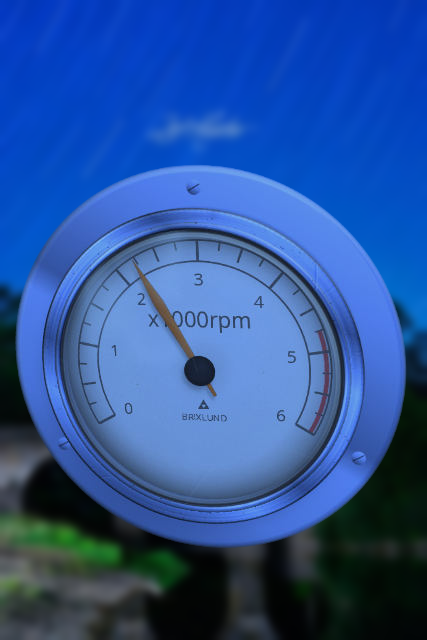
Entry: 2250 rpm
